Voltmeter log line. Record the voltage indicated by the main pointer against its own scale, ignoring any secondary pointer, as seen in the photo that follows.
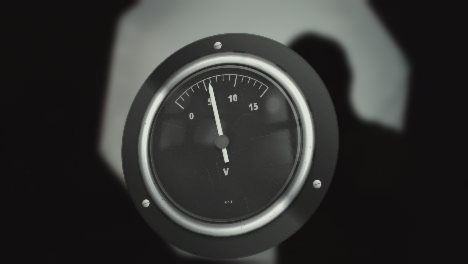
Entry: 6 V
